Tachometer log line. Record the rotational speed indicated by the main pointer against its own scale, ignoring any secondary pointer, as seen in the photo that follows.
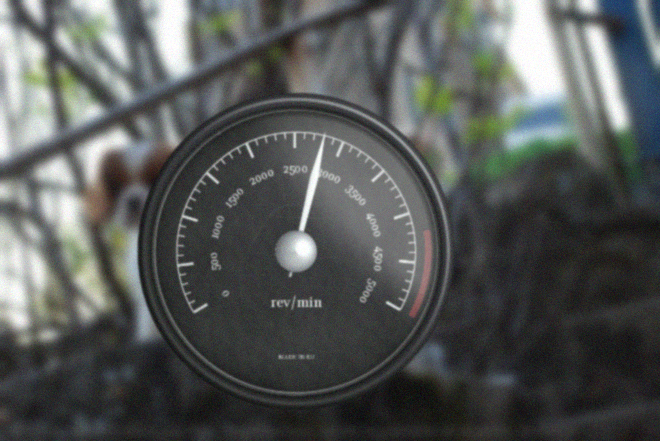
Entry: 2800 rpm
